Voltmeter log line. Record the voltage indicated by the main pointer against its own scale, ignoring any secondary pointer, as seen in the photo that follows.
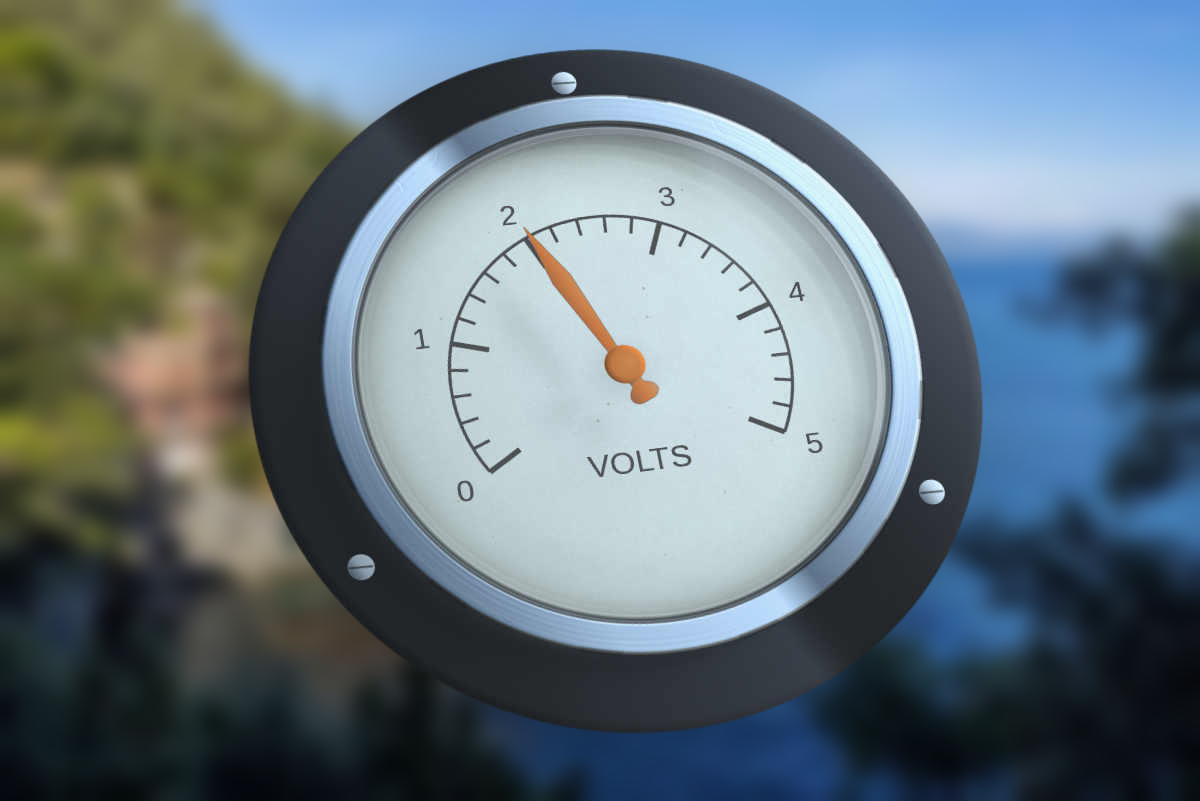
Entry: 2 V
